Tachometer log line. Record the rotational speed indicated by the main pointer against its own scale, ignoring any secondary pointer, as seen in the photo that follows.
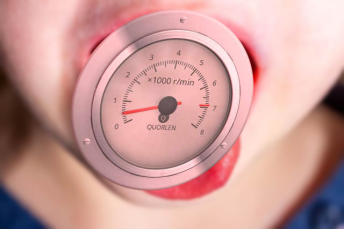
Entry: 500 rpm
